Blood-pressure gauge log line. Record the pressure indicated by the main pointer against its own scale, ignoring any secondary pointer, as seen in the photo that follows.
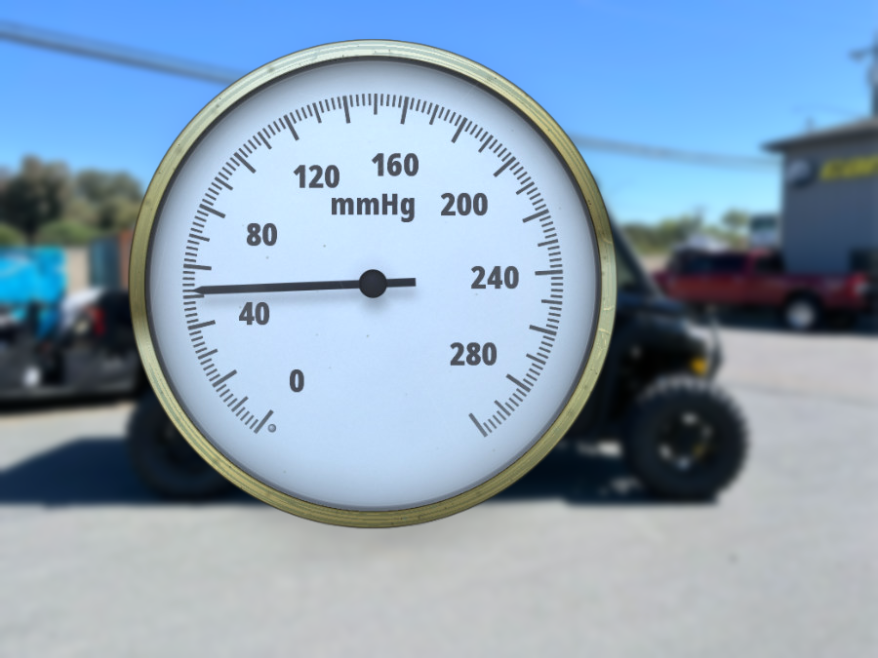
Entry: 52 mmHg
